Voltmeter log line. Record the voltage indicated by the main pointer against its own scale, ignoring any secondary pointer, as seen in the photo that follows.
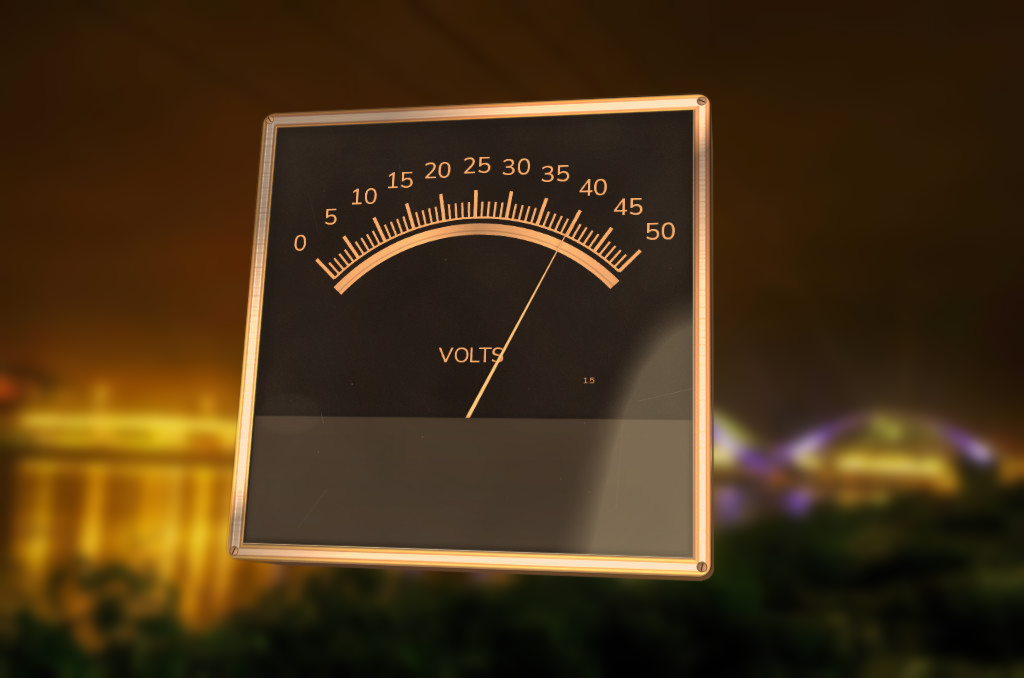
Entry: 40 V
